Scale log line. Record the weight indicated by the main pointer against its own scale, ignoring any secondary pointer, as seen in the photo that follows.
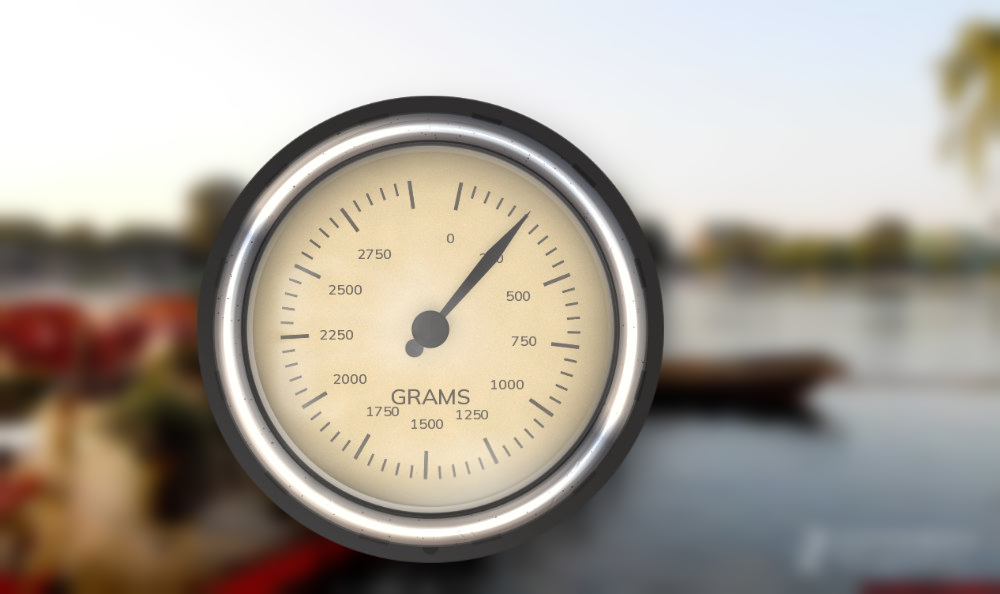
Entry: 250 g
